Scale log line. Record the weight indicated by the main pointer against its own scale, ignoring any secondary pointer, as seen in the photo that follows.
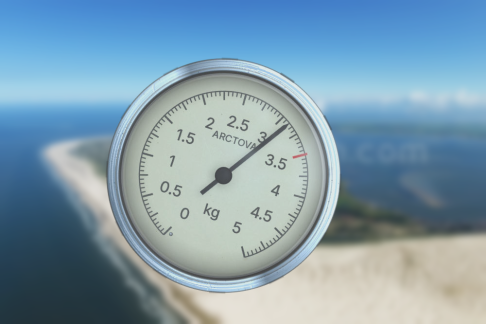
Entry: 3.1 kg
